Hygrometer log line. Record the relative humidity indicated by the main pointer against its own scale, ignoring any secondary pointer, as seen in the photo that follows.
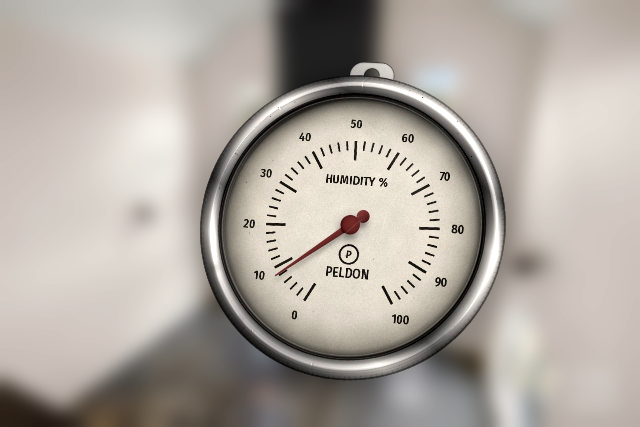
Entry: 8 %
